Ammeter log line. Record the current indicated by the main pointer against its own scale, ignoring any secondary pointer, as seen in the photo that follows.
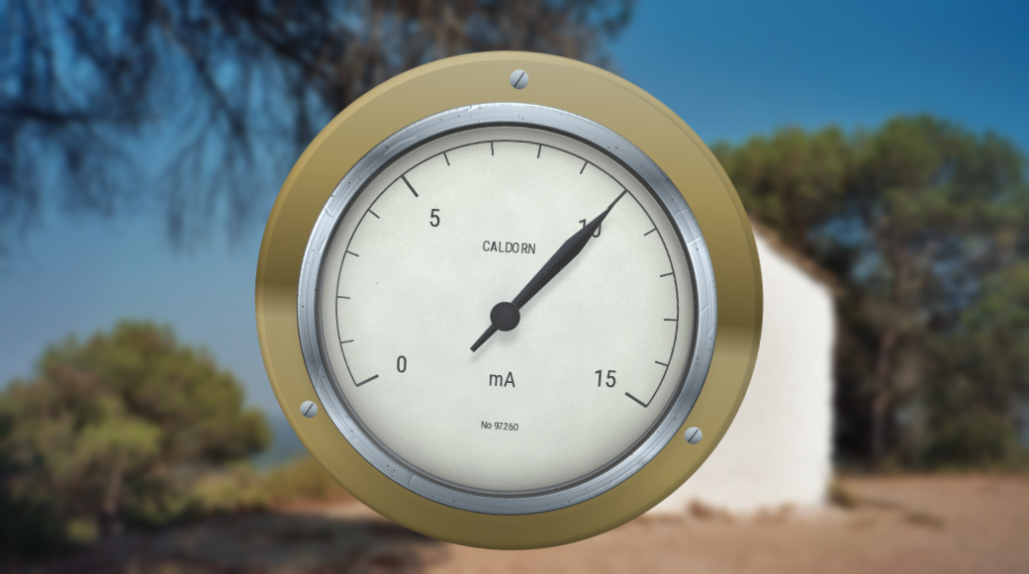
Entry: 10 mA
